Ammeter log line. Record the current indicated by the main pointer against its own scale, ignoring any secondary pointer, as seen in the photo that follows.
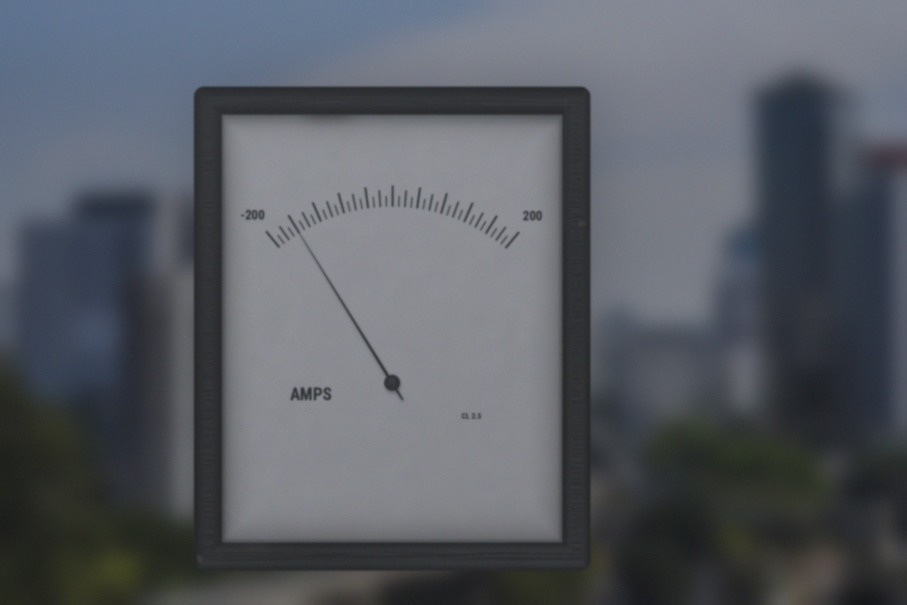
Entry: -160 A
